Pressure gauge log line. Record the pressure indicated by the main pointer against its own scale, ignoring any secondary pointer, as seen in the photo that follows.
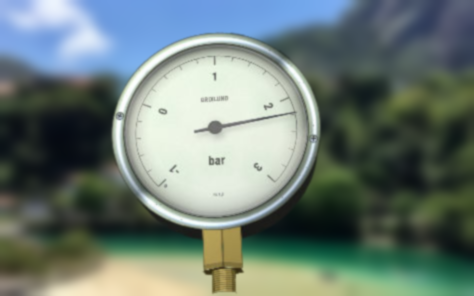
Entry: 2.2 bar
